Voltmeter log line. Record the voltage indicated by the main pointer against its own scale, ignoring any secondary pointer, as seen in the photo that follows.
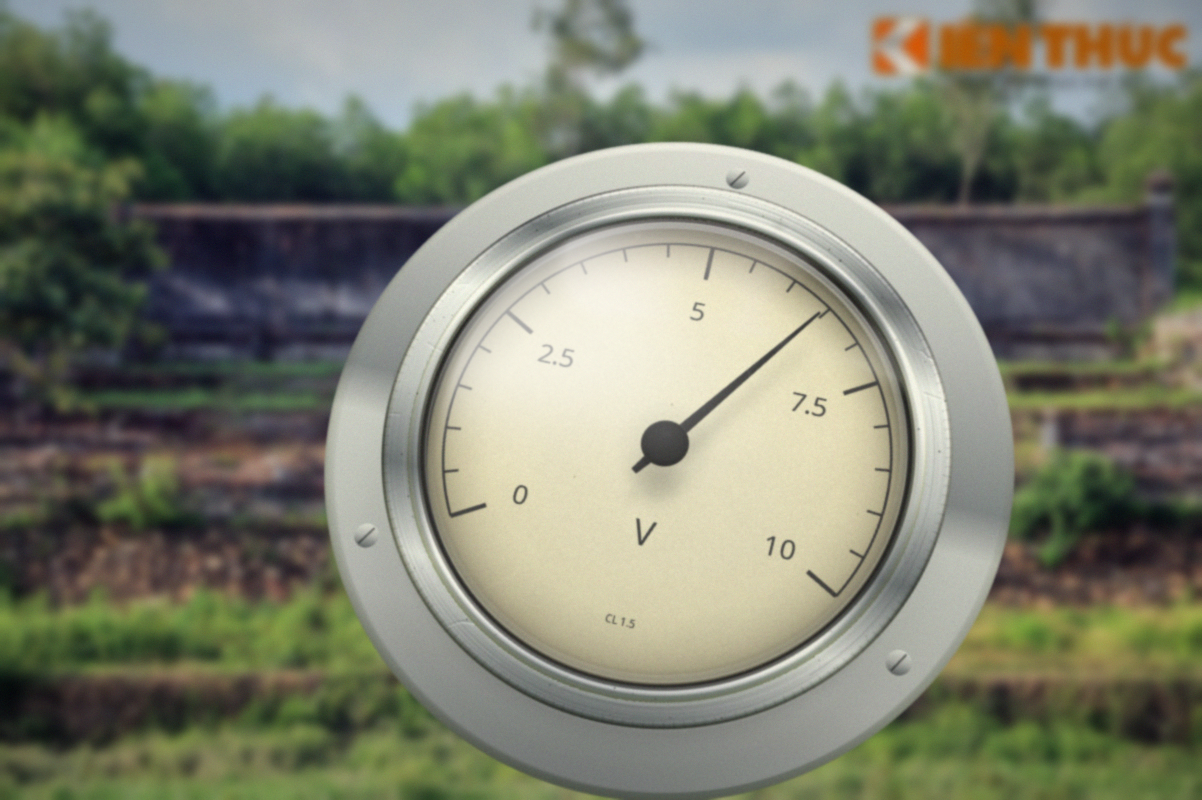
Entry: 6.5 V
